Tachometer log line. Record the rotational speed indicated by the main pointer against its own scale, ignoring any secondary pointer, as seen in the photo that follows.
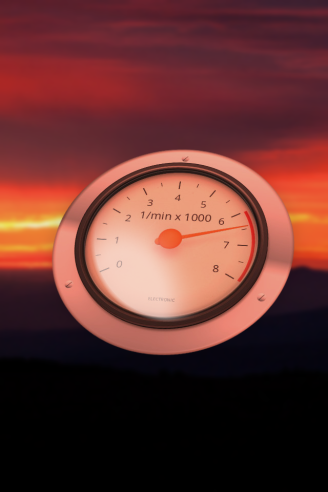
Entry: 6500 rpm
